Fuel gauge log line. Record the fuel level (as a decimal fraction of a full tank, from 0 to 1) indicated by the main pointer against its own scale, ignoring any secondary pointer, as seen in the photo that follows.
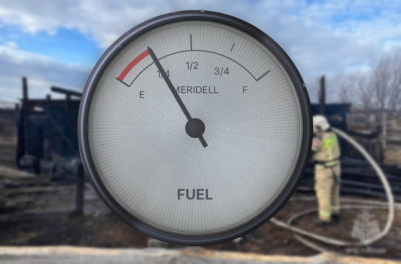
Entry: 0.25
